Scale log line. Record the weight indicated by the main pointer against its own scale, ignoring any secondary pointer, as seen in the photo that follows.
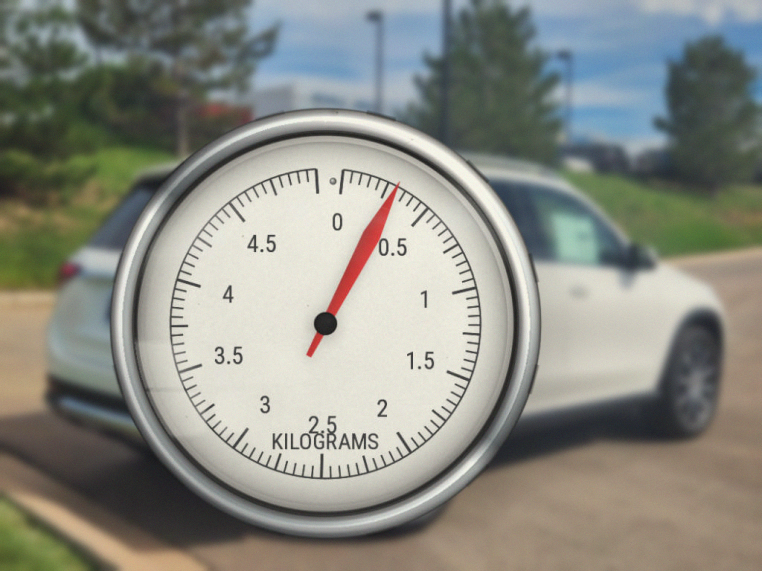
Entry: 0.3 kg
